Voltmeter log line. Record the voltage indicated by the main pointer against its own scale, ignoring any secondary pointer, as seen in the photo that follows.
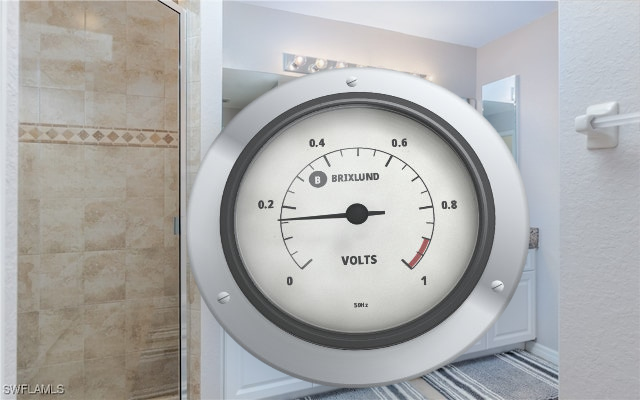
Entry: 0.15 V
